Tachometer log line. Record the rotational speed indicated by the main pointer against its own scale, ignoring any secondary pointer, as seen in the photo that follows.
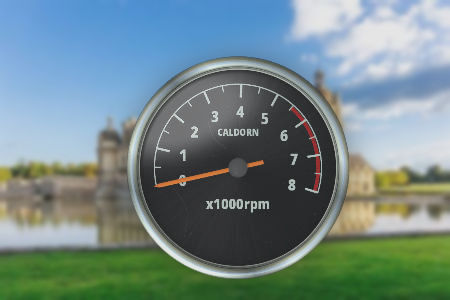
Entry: 0 rpm
